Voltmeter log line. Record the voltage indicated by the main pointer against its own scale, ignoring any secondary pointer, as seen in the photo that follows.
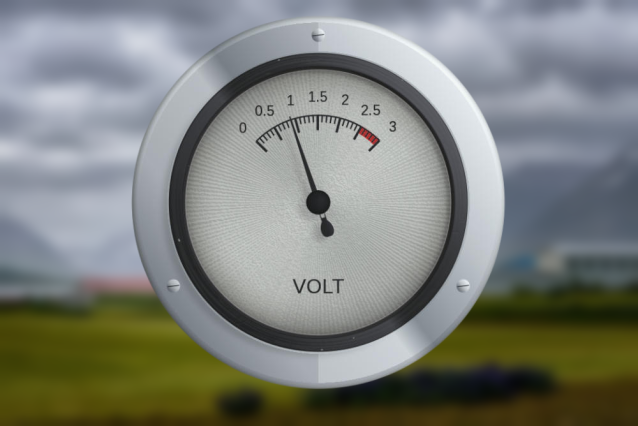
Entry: 0.9 V
